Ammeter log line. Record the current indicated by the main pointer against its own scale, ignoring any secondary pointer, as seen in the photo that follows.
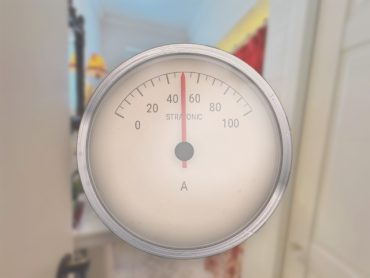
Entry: 50 A
